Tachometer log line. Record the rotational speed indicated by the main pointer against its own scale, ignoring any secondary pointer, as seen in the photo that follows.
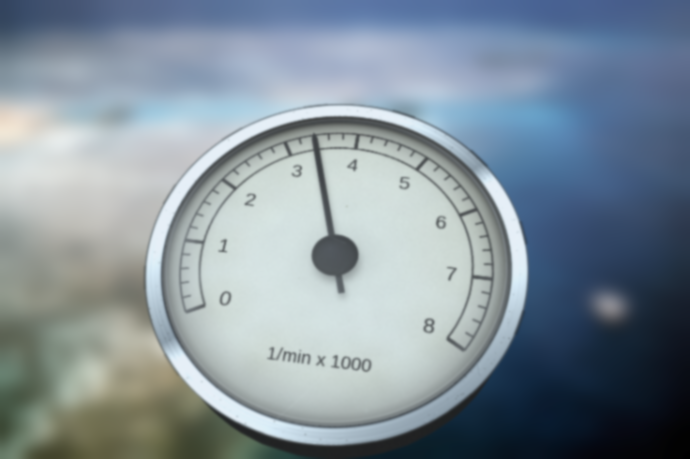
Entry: 3400 rpm
